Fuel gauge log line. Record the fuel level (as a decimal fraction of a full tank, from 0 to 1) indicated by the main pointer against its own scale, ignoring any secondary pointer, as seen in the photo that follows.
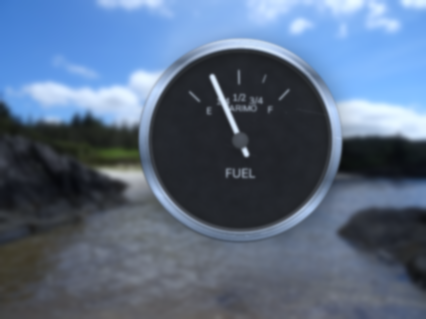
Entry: 0.25
